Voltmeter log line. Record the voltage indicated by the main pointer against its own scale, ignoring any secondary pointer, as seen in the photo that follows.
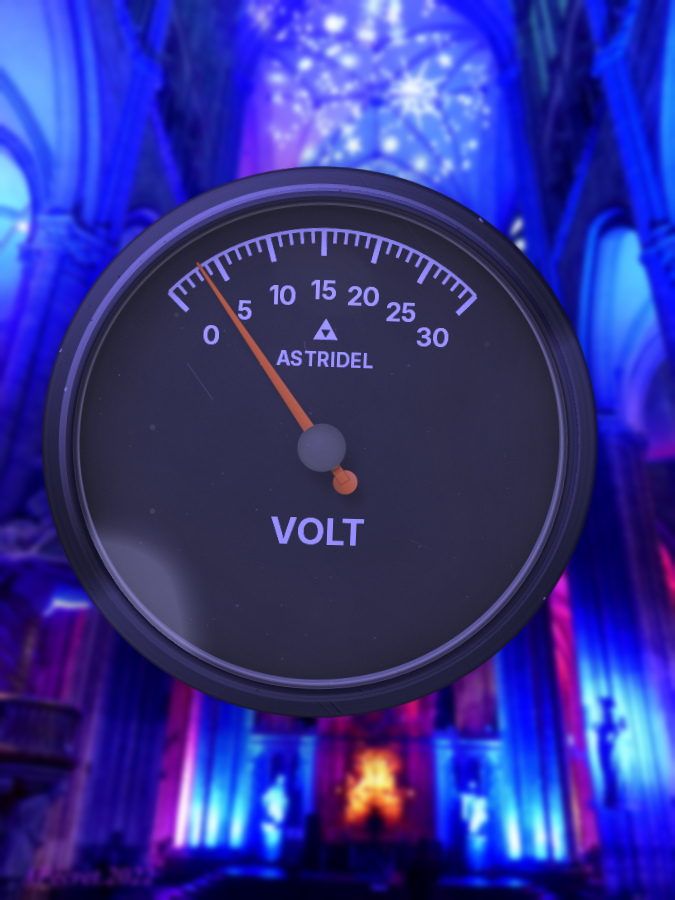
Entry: 3.5 V
